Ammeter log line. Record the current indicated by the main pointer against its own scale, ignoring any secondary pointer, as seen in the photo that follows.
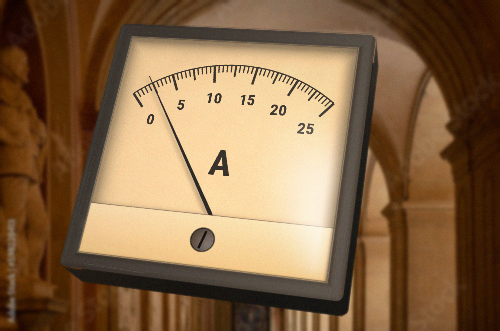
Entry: 2.5 A
